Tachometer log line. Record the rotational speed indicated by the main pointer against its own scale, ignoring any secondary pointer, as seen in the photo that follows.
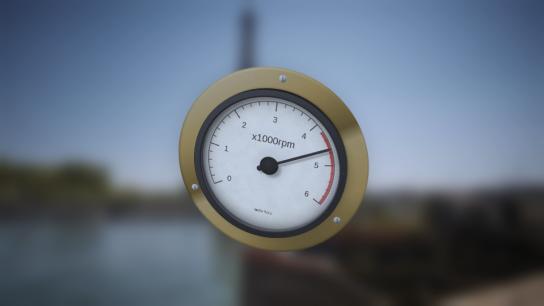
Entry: 4600 rpm
